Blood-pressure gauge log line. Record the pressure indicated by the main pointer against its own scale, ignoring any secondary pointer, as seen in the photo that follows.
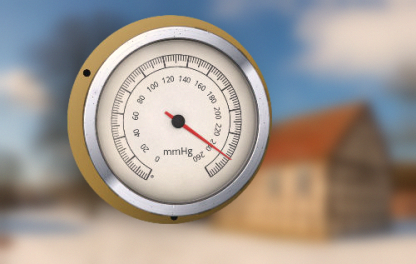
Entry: 240 mmHg
